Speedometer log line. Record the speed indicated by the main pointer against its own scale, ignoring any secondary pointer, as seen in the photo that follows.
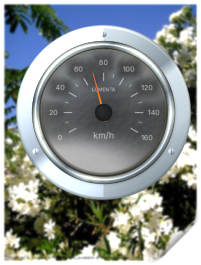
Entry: 70 km/h
